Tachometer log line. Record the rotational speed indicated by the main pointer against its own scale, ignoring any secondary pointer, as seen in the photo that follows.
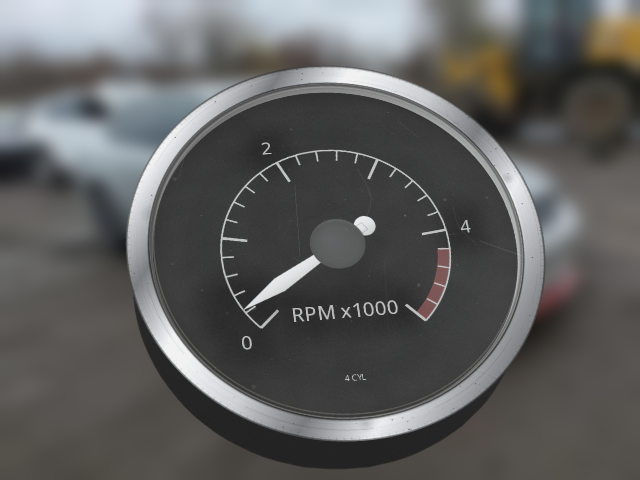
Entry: 200 rpm
